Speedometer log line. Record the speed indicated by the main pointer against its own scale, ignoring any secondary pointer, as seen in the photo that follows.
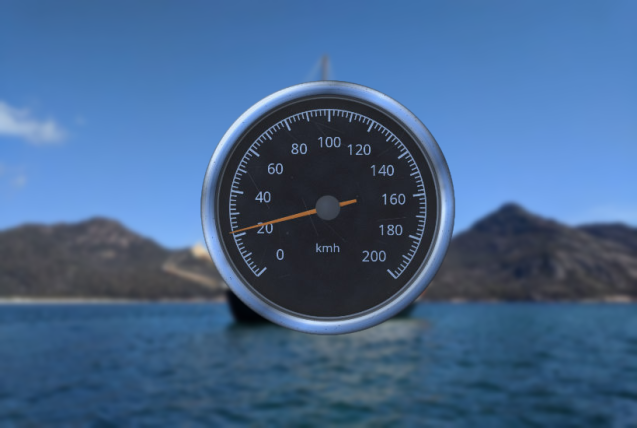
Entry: 22 km/h
